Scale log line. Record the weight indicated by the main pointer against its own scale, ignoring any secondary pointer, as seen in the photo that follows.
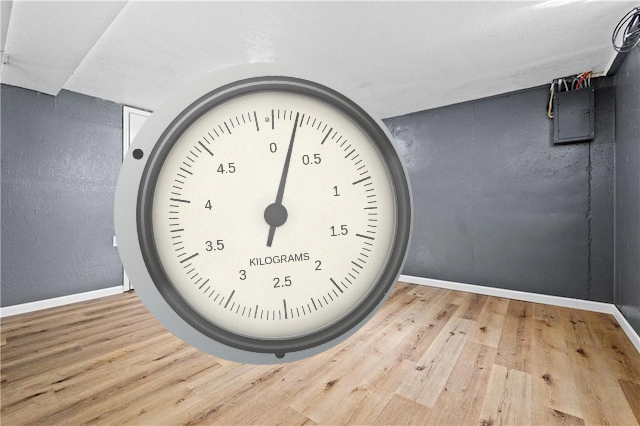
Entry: 0.2 kg
